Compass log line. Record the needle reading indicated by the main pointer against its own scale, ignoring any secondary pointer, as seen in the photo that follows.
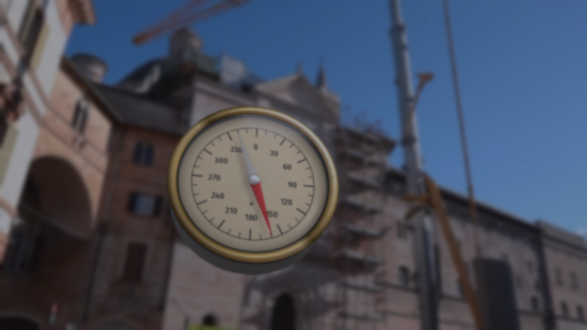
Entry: 160 °
